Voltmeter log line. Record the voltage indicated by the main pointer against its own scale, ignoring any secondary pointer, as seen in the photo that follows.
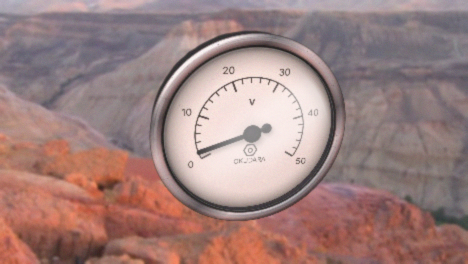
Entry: 2 V
